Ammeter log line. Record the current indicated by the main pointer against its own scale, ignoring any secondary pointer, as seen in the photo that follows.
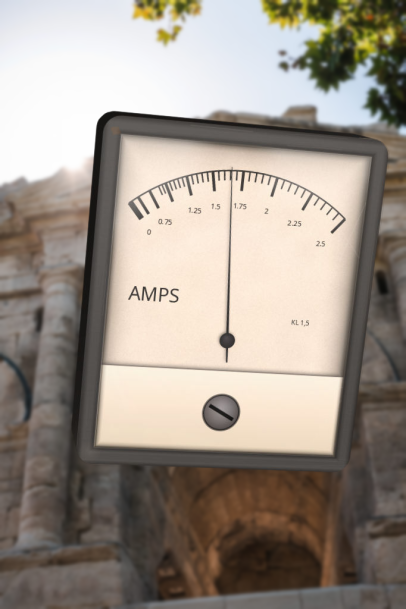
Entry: 1.65 A
